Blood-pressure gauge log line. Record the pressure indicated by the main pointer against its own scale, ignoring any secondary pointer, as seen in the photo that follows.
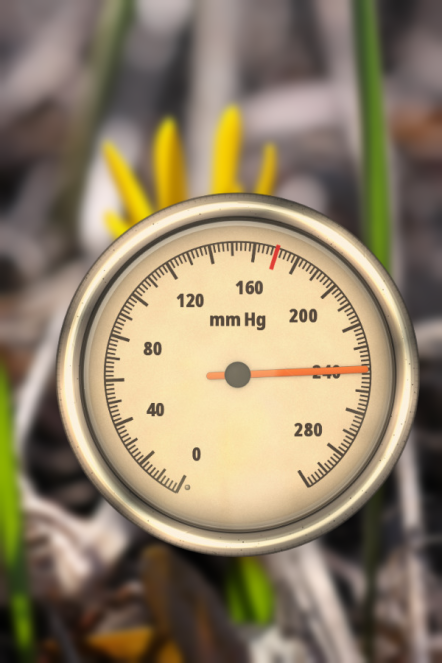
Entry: 240 mmHg
